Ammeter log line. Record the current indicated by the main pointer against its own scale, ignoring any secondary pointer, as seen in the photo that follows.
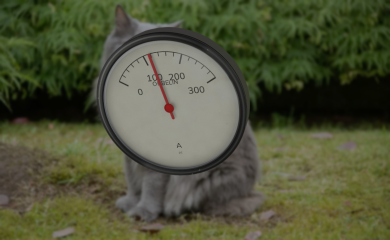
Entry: 120 A
